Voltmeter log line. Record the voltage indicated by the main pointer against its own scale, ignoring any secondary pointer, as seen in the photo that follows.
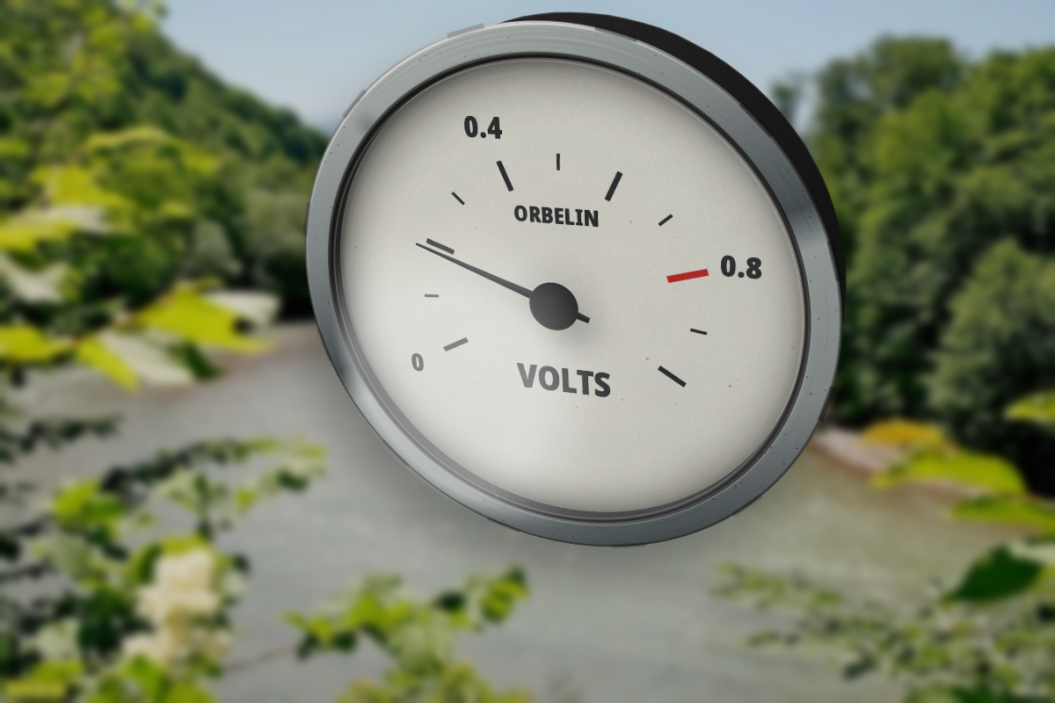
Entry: 0.2 V
